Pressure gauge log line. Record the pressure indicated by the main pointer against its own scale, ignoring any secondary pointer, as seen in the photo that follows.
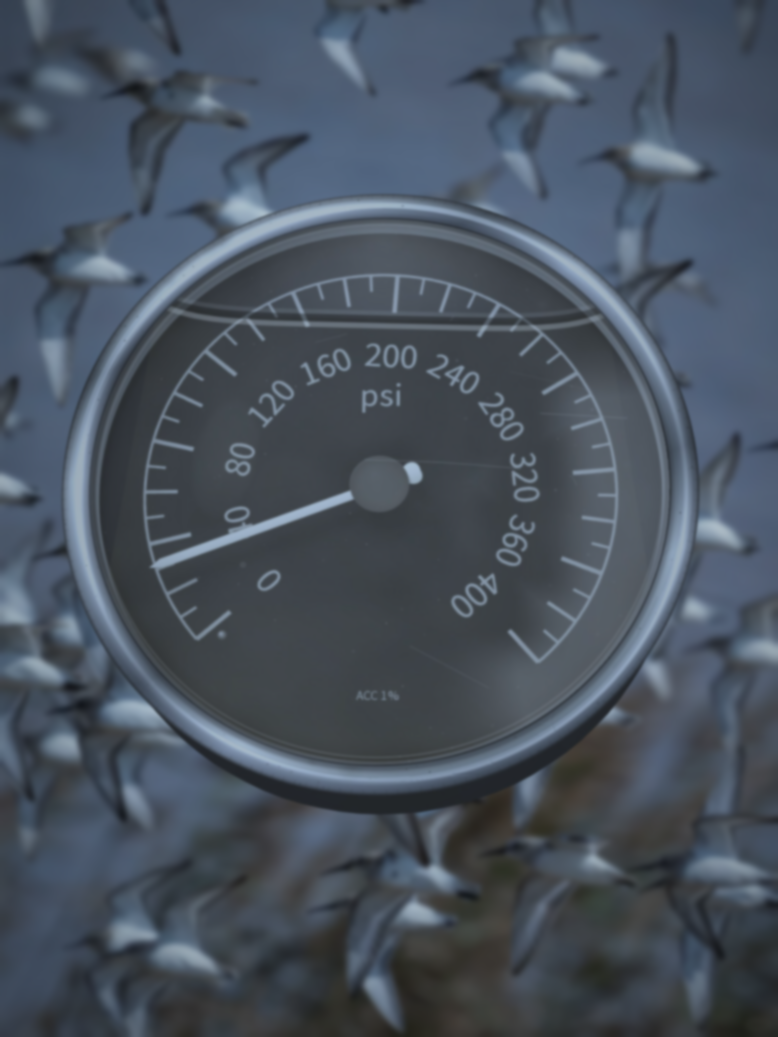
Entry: 30 psi
